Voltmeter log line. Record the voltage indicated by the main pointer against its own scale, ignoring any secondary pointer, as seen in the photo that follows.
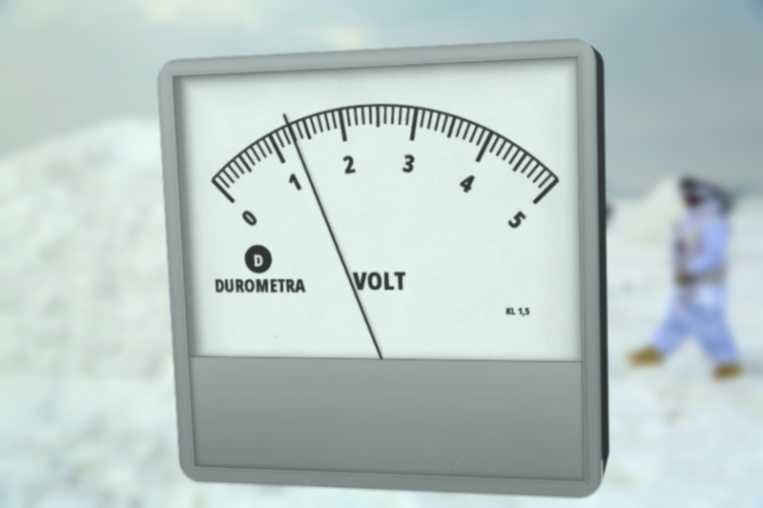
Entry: 1.3 V
